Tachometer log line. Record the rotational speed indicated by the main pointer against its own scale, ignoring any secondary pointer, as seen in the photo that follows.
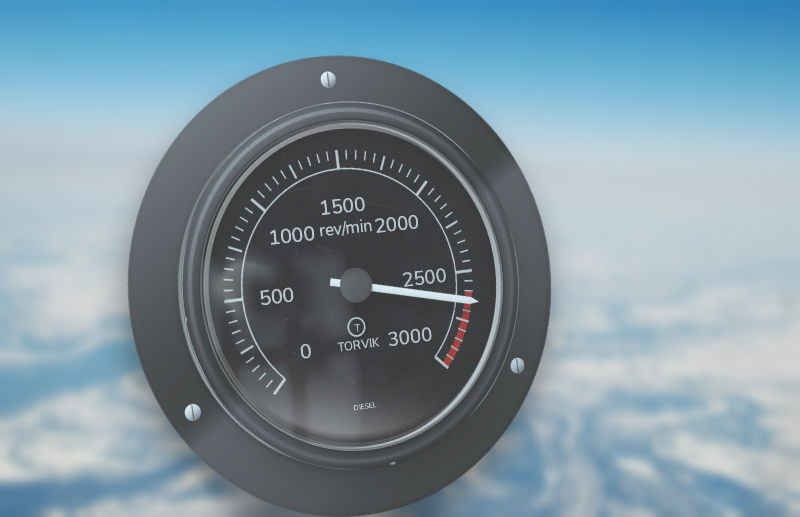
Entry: 2650 rpm
